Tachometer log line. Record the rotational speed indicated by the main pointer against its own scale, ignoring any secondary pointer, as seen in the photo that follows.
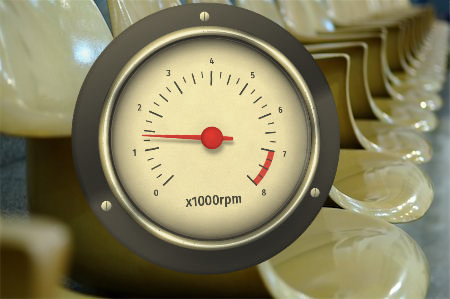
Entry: 1375 rpm
